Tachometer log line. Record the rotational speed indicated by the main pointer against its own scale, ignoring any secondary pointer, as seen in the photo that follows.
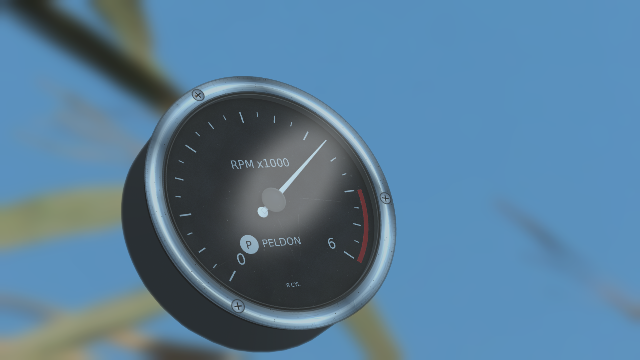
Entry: 4250 rpm
